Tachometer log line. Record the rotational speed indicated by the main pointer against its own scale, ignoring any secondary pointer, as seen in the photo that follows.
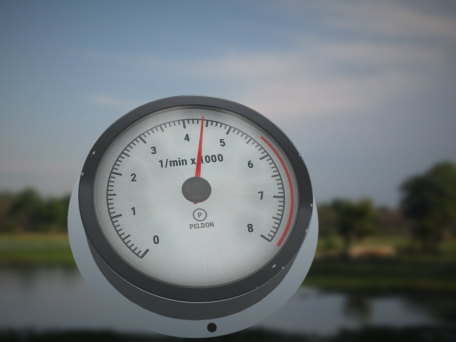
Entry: 4400 rpm
